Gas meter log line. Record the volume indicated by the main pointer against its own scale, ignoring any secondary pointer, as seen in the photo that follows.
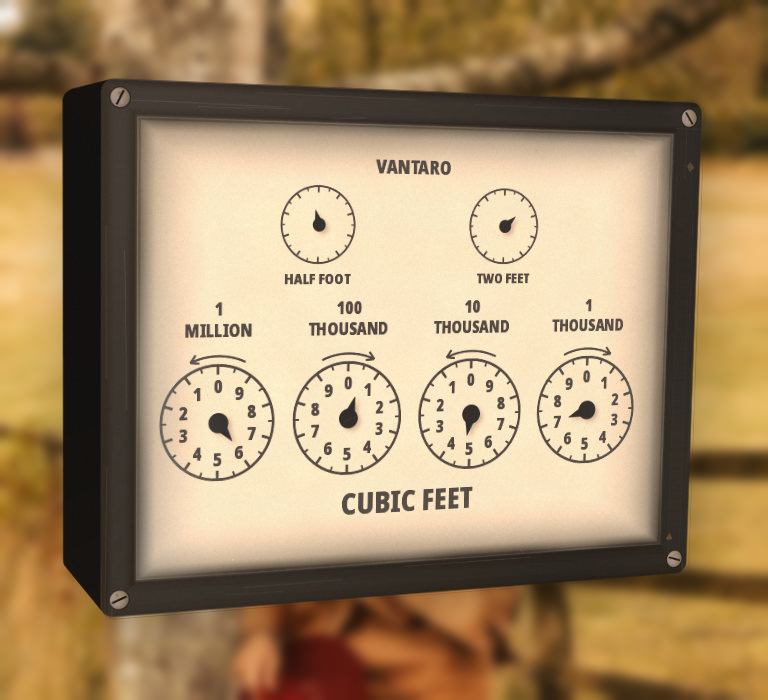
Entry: 604700 ft³
